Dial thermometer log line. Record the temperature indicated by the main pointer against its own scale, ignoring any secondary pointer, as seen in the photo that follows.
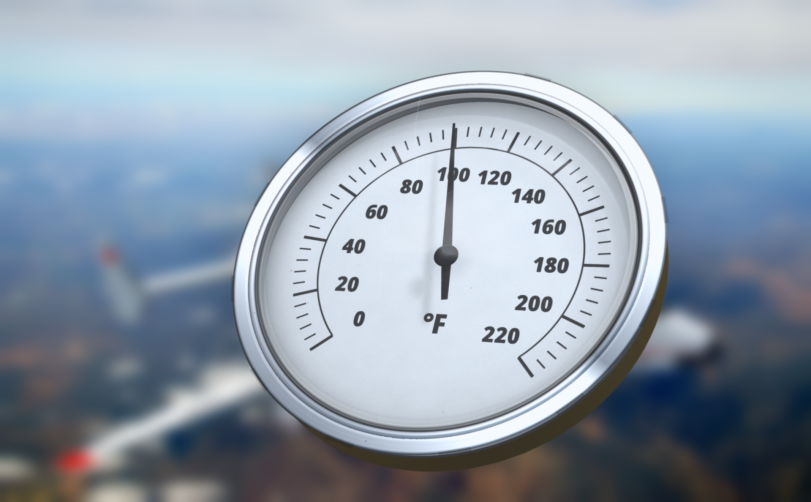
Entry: 100 °F
